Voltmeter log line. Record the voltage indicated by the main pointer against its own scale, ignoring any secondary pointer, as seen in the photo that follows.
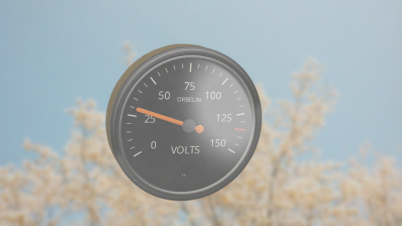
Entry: 30 V
